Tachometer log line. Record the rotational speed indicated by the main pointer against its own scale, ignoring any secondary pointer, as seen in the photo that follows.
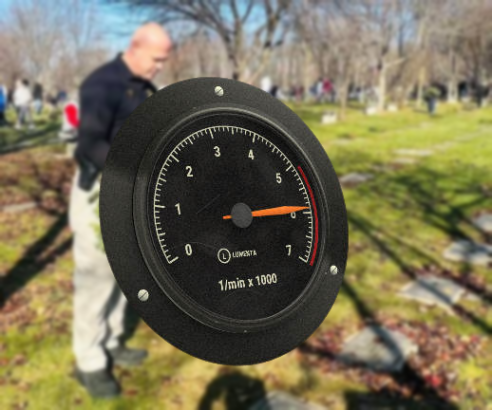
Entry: 5900 rpm
